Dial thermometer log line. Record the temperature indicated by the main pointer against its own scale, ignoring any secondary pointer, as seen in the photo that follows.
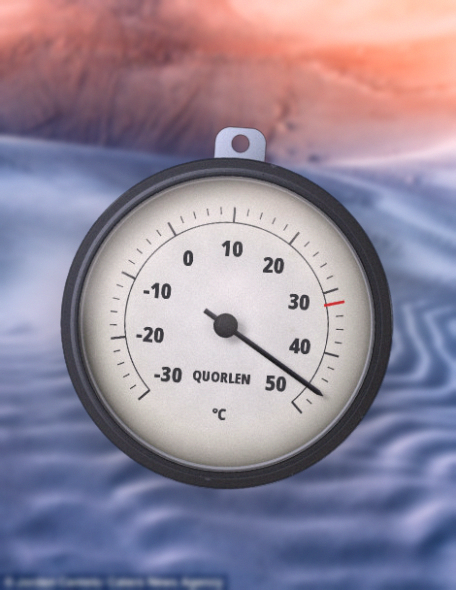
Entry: 46 °C
